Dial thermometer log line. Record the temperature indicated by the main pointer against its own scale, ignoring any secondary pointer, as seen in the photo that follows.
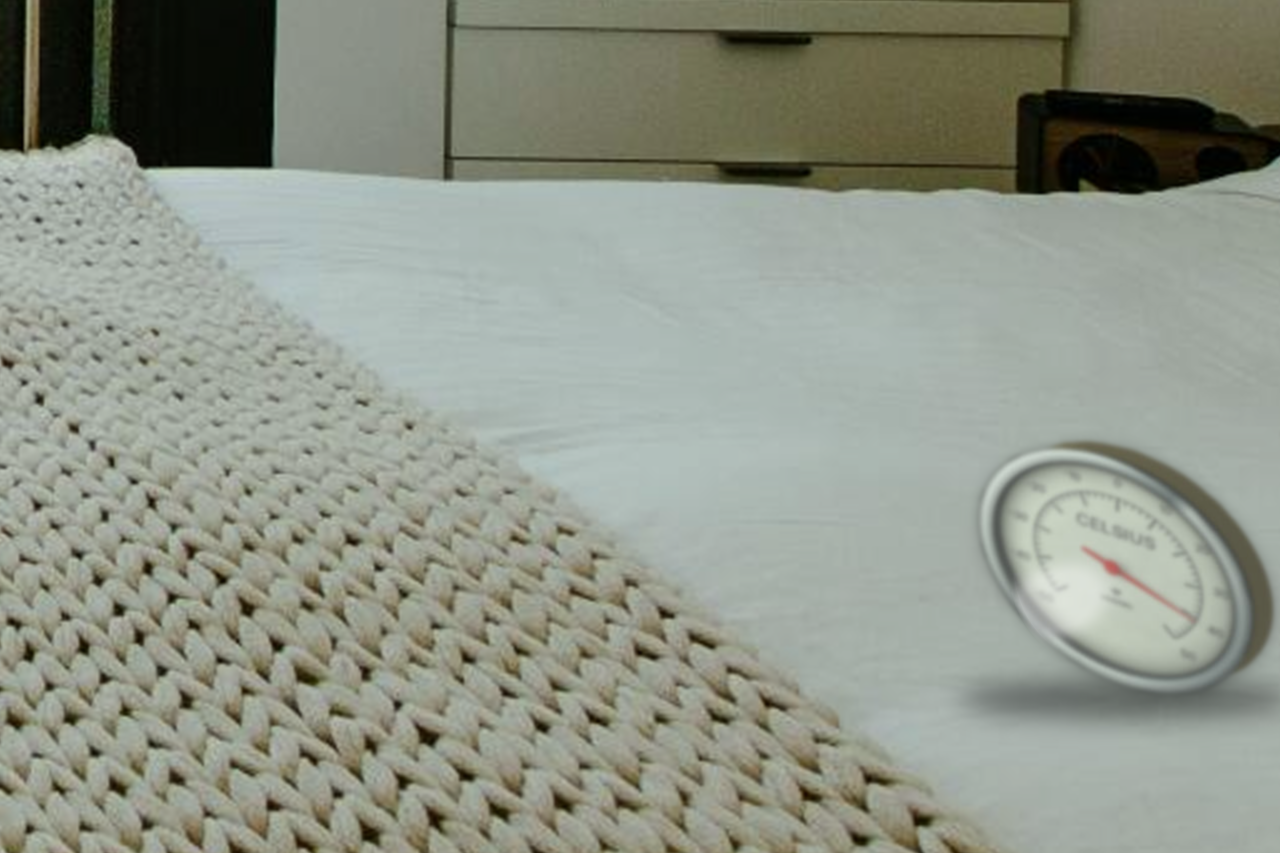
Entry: 40 °C
